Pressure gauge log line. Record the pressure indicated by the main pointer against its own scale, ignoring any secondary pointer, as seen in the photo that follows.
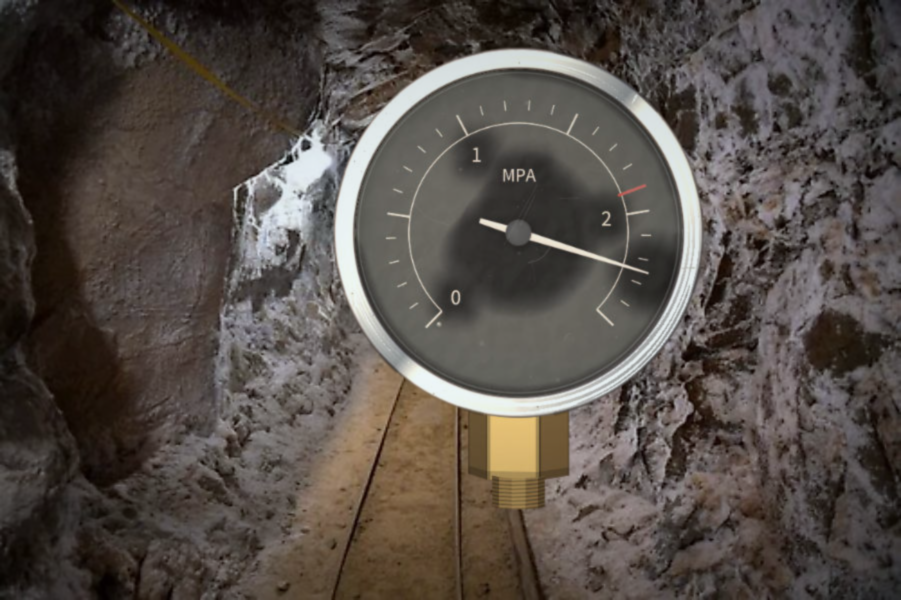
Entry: 2.25 MPa
